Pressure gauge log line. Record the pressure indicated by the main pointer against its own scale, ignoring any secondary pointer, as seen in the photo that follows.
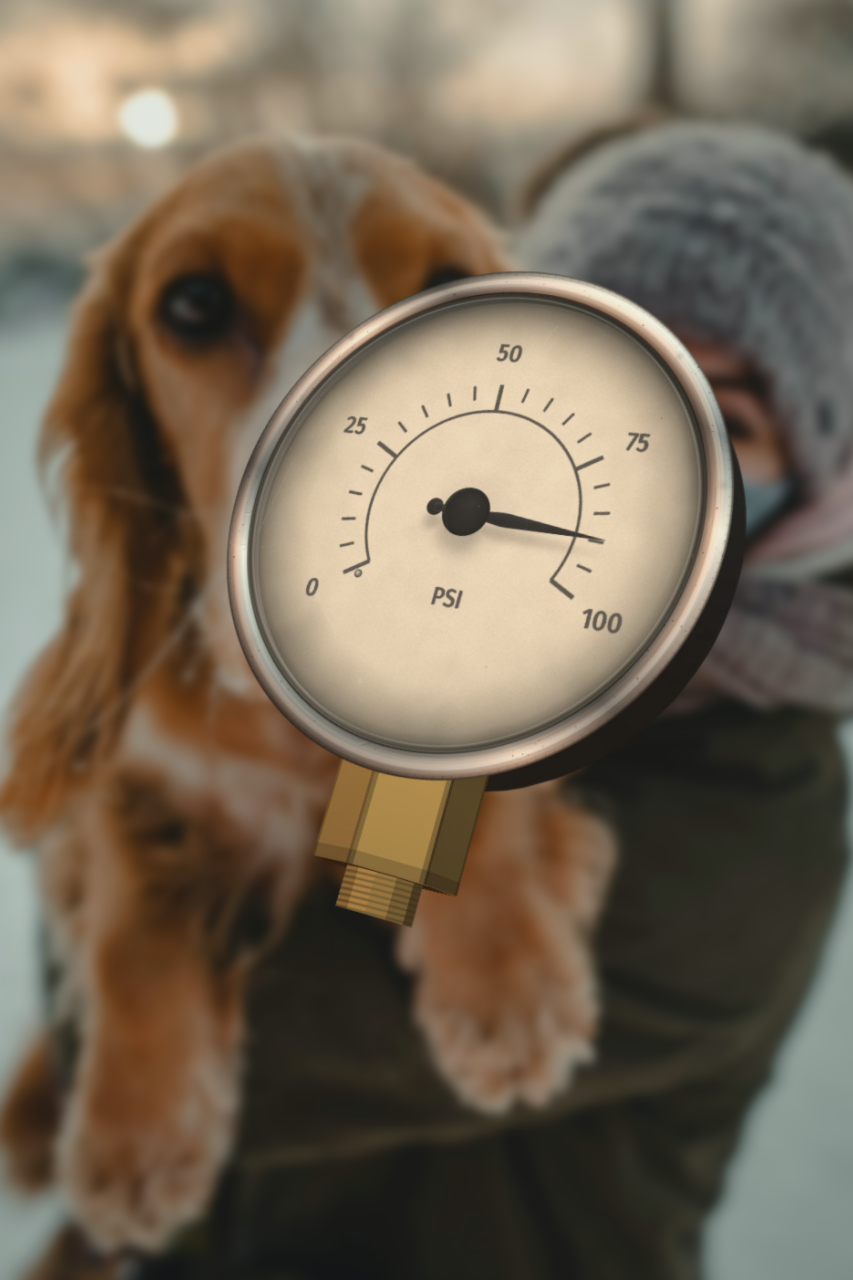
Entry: 90 psi
